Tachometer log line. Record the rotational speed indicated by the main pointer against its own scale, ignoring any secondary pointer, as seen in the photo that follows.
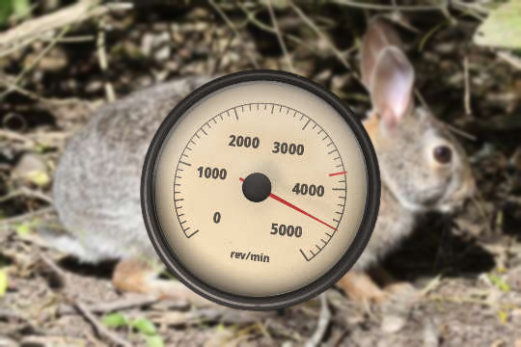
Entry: 4500 rpm
